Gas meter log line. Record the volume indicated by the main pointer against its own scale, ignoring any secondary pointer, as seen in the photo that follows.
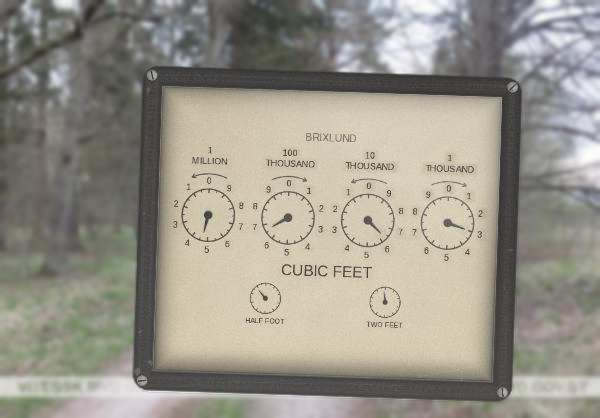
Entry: 466300 ft³
